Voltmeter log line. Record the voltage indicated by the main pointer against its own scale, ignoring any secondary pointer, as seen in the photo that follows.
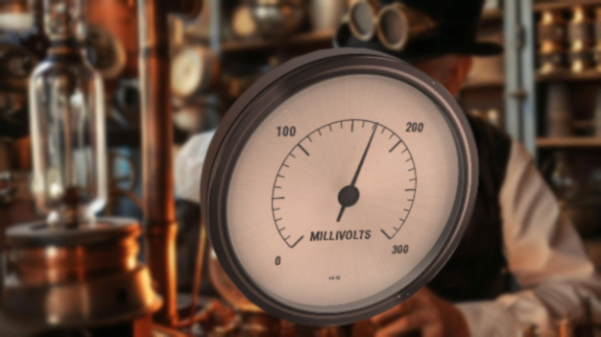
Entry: 170 mV
